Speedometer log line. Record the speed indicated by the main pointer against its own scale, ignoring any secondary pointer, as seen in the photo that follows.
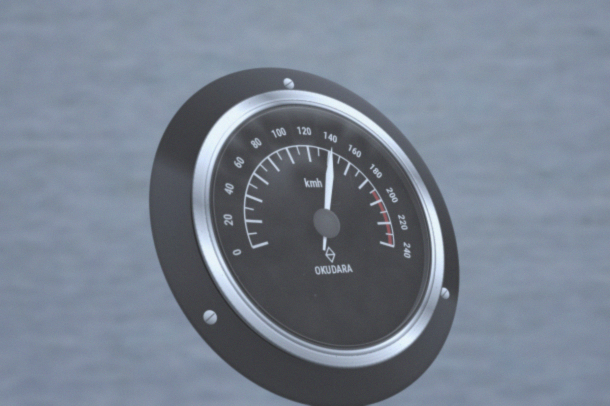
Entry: 140 km/h
